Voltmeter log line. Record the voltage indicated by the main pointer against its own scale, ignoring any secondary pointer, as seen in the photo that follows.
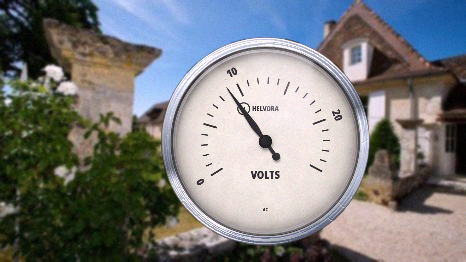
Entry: 9 V
